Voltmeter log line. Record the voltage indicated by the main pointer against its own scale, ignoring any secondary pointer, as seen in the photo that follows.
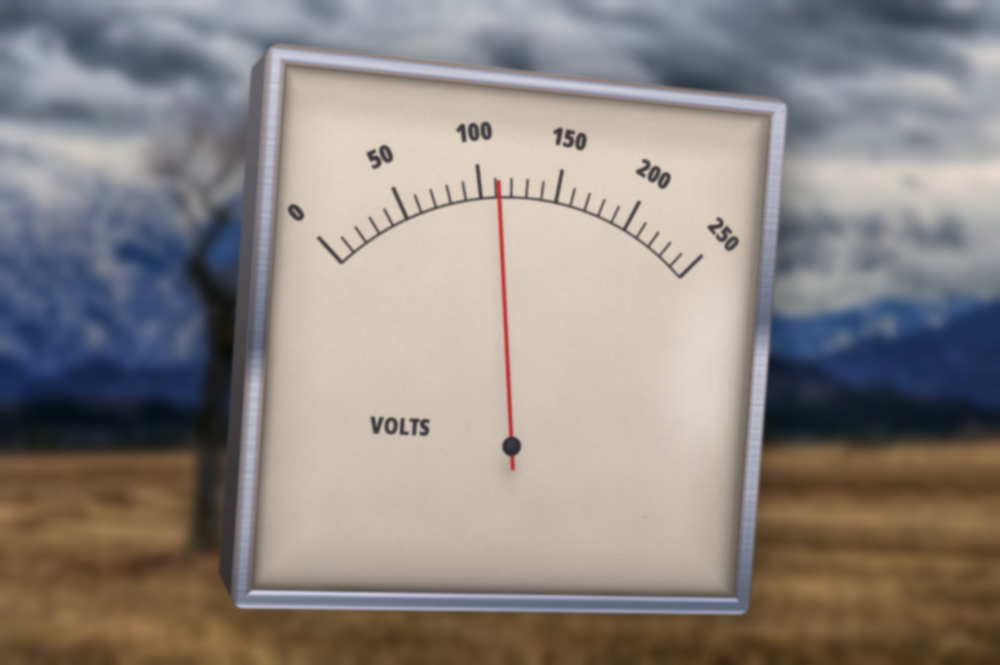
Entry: 110 V
